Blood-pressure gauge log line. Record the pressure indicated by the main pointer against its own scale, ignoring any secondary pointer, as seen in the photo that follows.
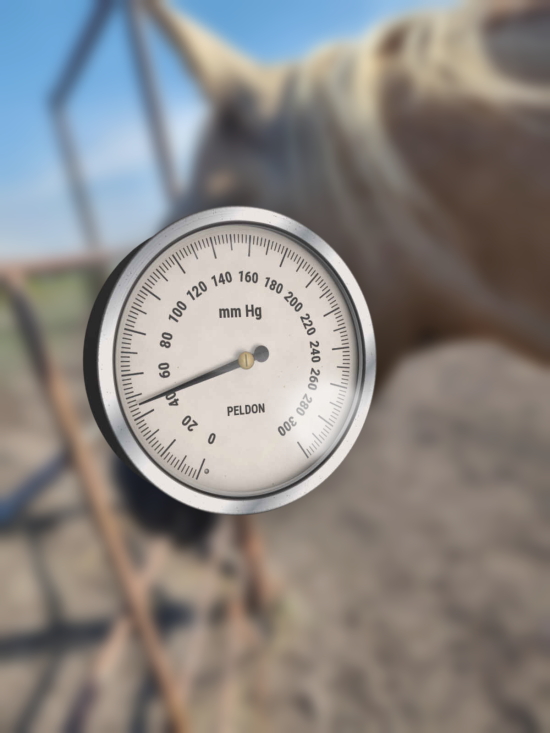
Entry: 46 mmHg
